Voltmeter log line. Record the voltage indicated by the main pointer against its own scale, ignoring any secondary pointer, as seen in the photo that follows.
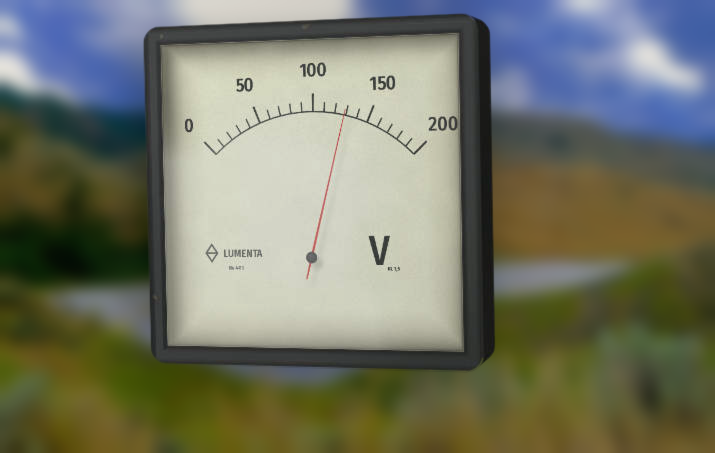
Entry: 130 V
